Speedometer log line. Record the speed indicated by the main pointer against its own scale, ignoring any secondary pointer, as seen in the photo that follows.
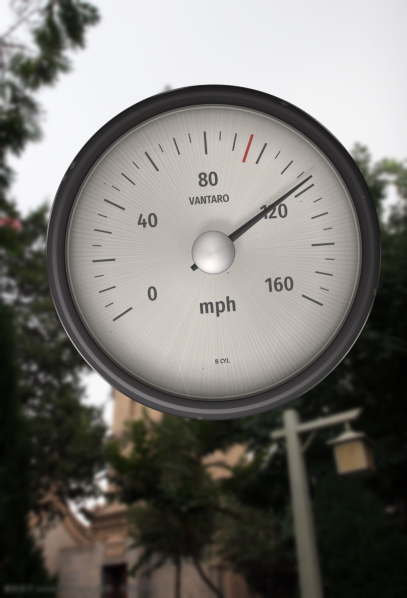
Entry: 117.5 mph
